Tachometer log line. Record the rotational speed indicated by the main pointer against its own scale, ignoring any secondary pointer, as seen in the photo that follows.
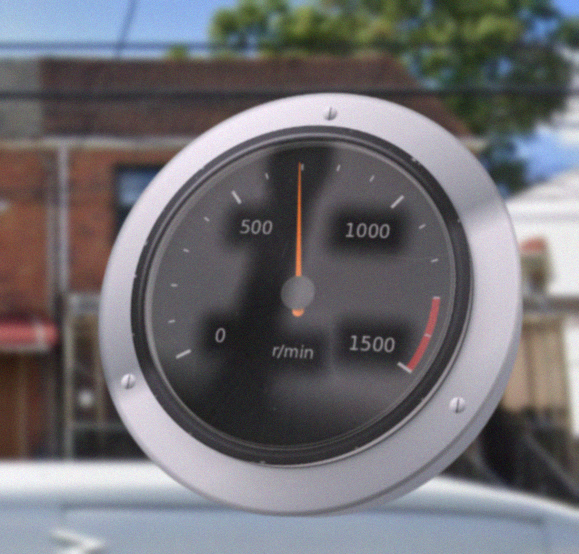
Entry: 700 rpm
